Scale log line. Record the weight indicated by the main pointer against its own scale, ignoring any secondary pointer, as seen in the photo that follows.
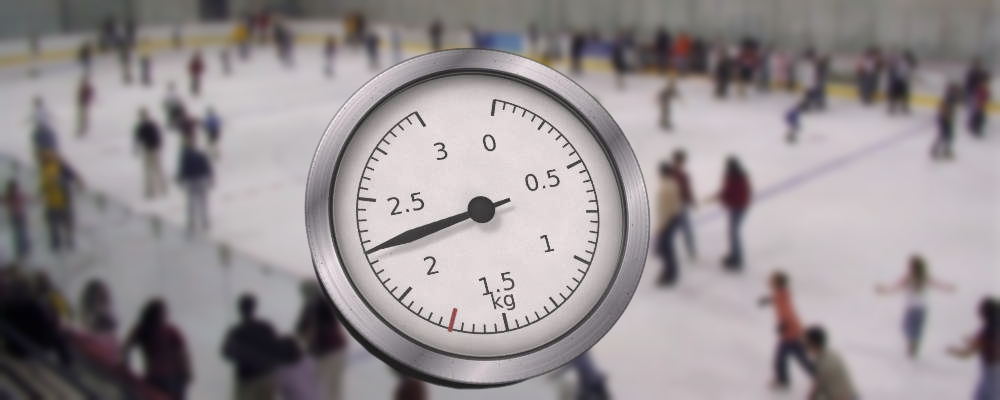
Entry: 2.25 kg
